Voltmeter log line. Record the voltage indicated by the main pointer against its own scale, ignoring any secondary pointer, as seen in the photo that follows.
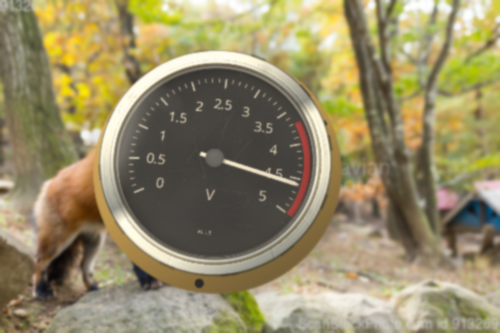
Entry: 4.6 V
